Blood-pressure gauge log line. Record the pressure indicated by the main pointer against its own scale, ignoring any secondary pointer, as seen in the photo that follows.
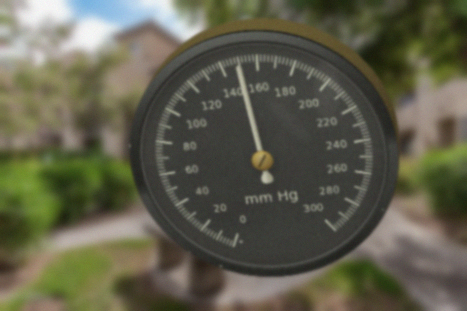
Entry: 150 mmHg
